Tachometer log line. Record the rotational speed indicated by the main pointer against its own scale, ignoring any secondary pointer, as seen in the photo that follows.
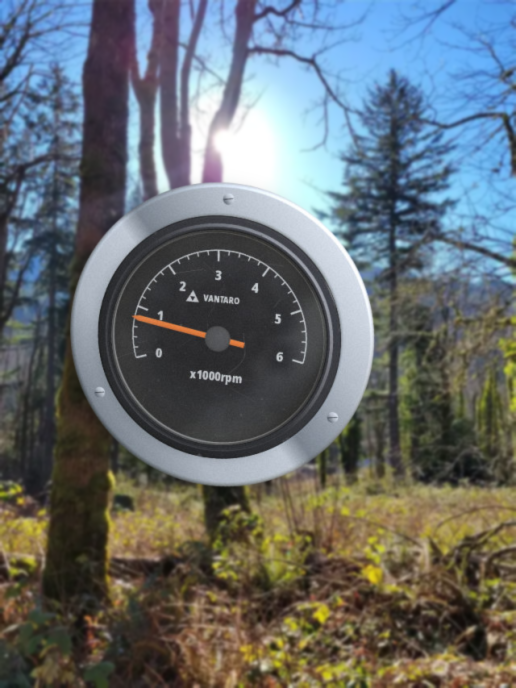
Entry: 800 rpm
